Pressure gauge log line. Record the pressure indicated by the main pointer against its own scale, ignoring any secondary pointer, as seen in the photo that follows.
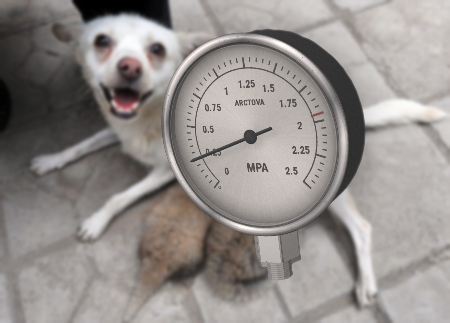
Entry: 0.25 MPa
